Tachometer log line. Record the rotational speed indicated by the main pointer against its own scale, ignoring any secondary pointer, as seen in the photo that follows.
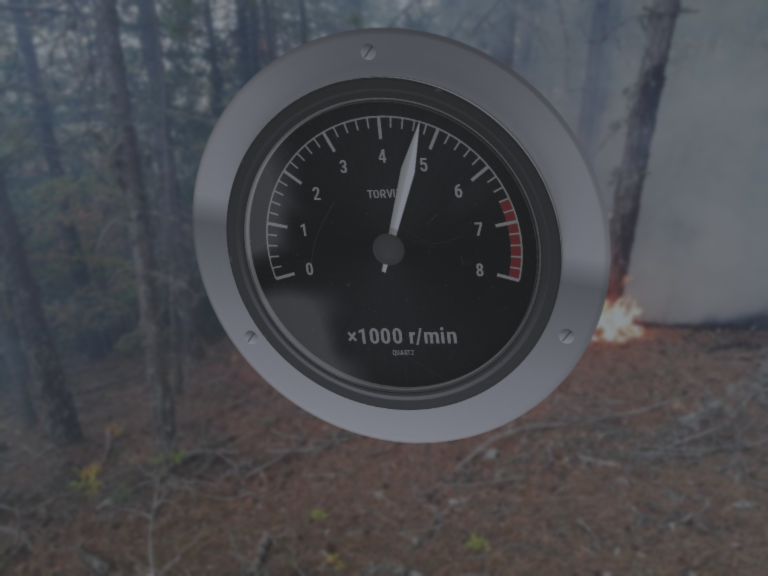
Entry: 4700 rpm
